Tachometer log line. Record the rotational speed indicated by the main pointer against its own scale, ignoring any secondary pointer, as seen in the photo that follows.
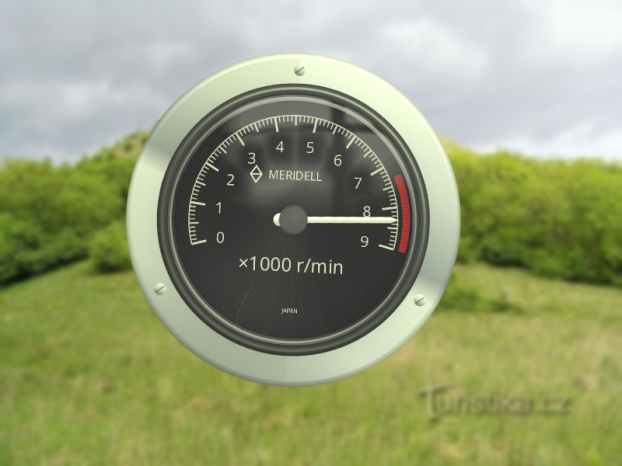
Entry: 8300 rpm
